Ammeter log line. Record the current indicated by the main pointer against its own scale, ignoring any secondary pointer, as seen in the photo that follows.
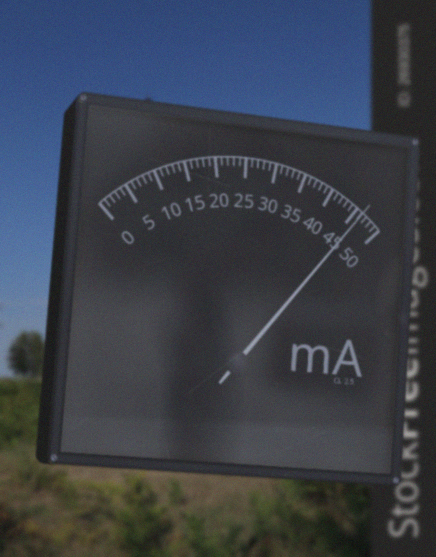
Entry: 46 mA
